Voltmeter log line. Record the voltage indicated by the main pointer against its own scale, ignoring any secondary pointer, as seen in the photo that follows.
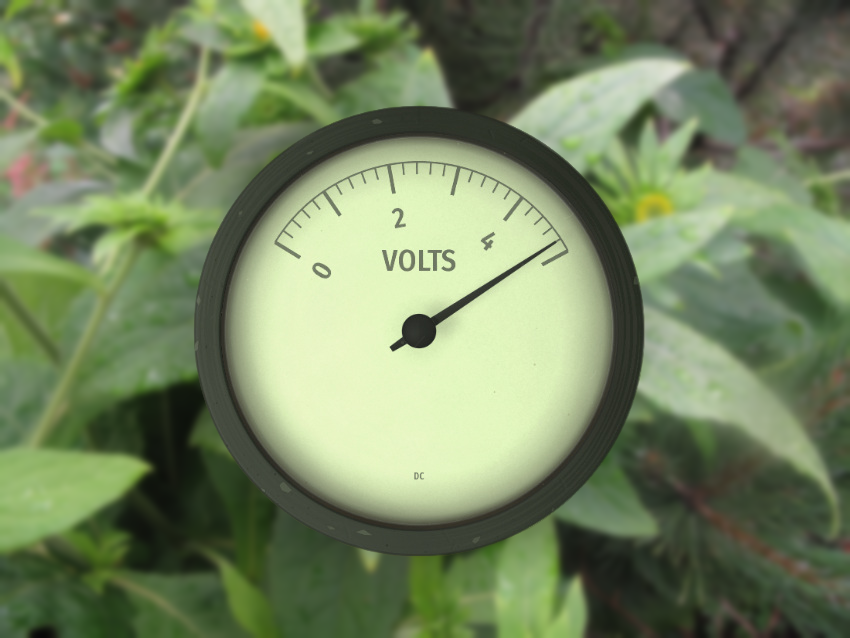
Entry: 4.8 V
